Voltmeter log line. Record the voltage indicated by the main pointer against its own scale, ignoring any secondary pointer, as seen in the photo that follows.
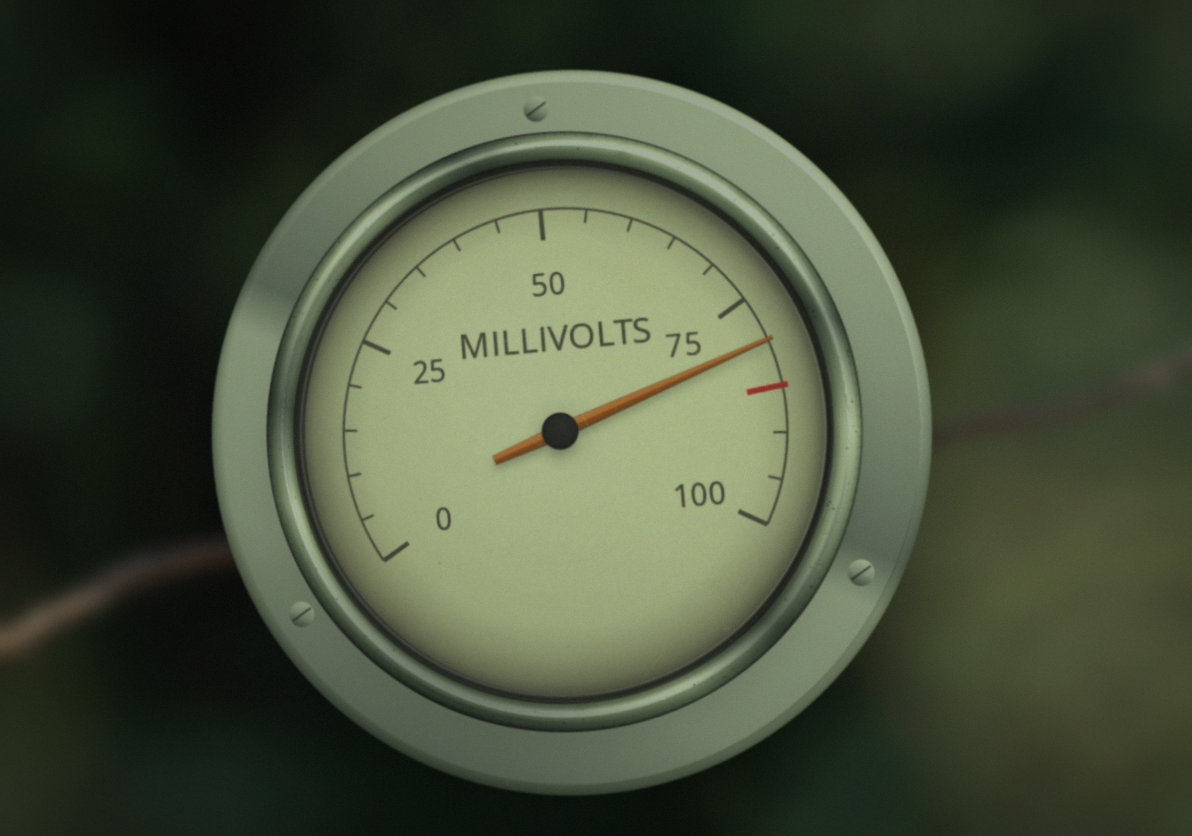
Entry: 80 mV
